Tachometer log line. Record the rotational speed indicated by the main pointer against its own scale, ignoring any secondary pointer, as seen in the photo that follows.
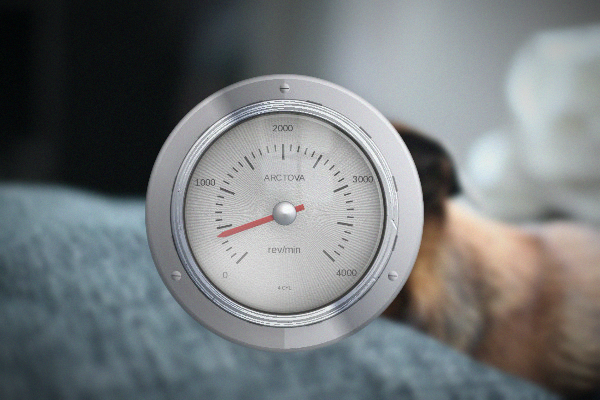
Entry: 400 rpm
